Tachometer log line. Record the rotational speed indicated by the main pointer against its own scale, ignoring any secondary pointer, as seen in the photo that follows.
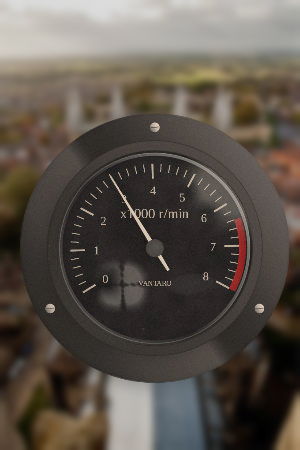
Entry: 3000 rpm
